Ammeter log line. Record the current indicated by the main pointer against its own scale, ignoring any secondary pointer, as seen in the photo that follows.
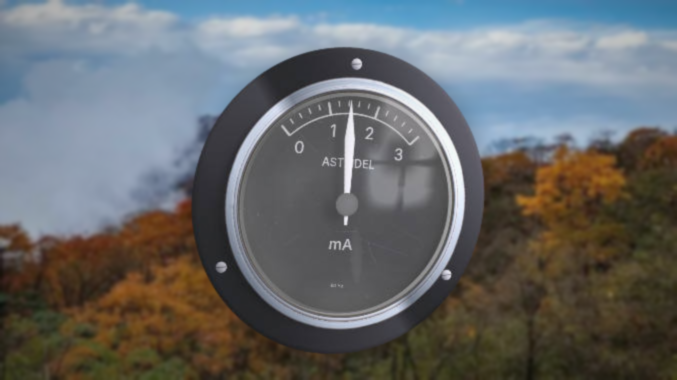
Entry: 1.4 mA
